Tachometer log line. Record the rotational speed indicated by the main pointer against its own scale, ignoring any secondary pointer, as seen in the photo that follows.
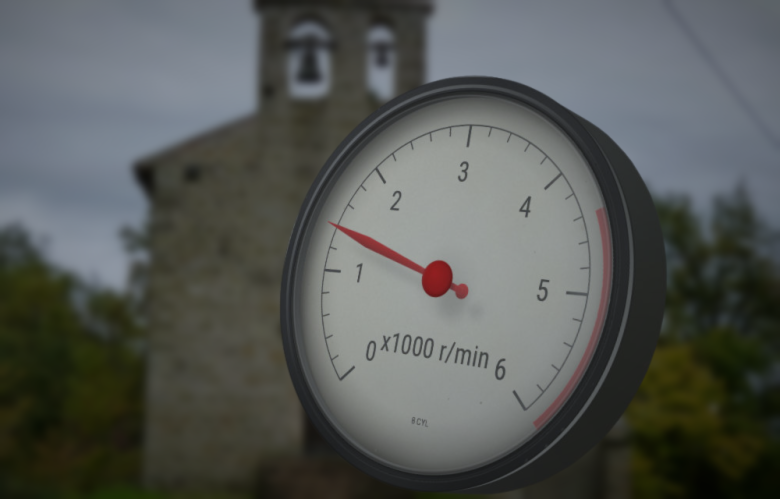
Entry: 1400 rpm
